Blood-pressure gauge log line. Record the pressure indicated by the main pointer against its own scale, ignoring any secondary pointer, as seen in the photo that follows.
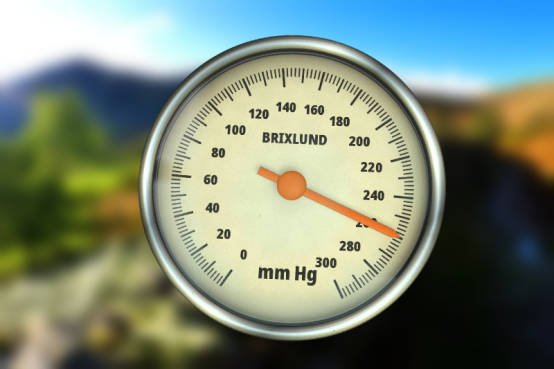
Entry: 260 mmHg
